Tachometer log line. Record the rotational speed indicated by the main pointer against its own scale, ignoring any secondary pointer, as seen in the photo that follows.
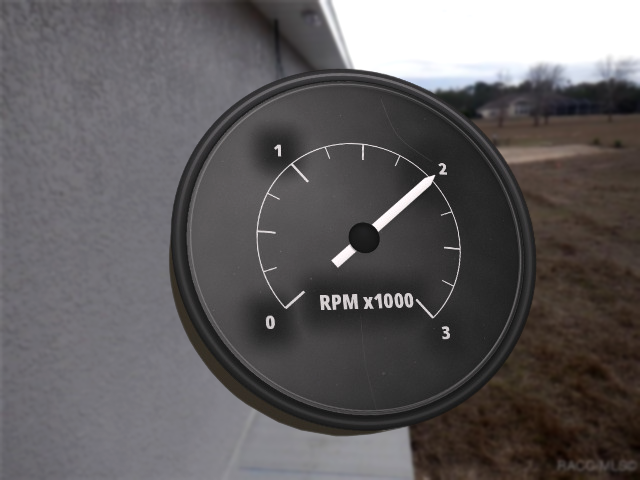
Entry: 2000 rpm
